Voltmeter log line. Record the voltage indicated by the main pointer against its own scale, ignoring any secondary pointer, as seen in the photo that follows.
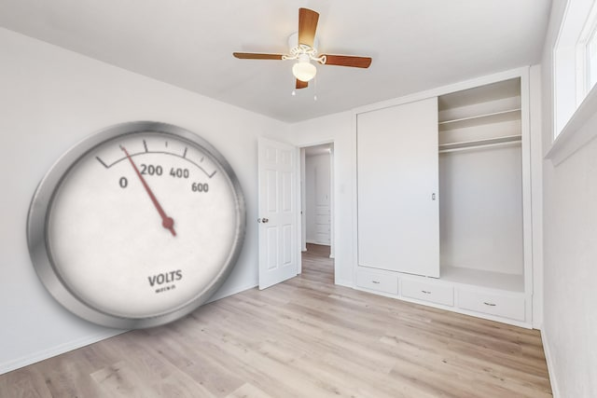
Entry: 100 V
